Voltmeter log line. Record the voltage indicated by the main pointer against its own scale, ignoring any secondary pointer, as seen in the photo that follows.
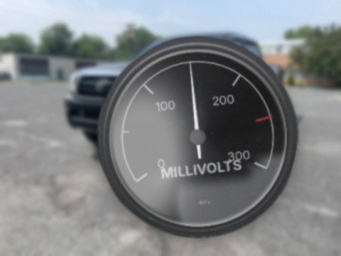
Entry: 150 mV
